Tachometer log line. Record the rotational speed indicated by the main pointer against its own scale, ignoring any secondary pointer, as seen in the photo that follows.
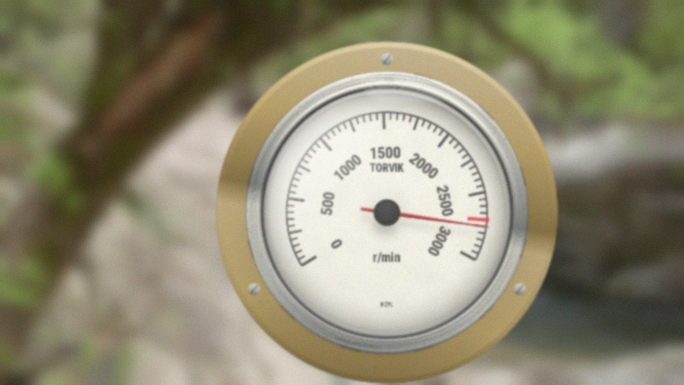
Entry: 2750 rpm
